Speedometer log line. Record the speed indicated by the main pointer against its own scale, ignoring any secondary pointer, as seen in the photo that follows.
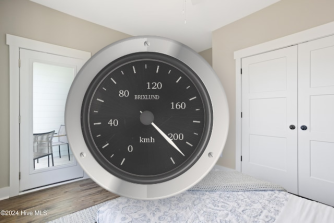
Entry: 210 km/h
